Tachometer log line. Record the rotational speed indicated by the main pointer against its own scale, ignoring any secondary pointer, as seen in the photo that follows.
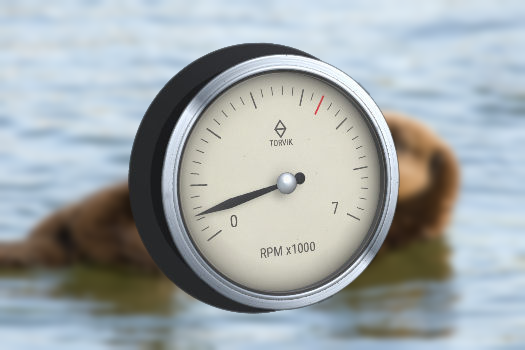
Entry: 500 rpm
